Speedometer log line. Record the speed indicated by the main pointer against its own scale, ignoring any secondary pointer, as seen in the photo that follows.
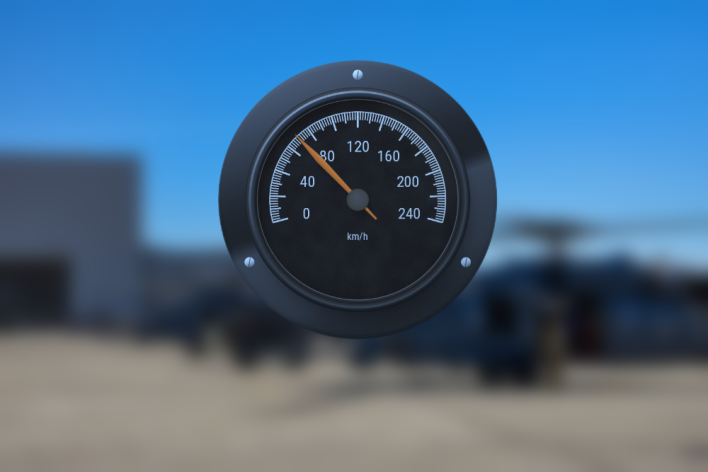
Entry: 70 km/h
